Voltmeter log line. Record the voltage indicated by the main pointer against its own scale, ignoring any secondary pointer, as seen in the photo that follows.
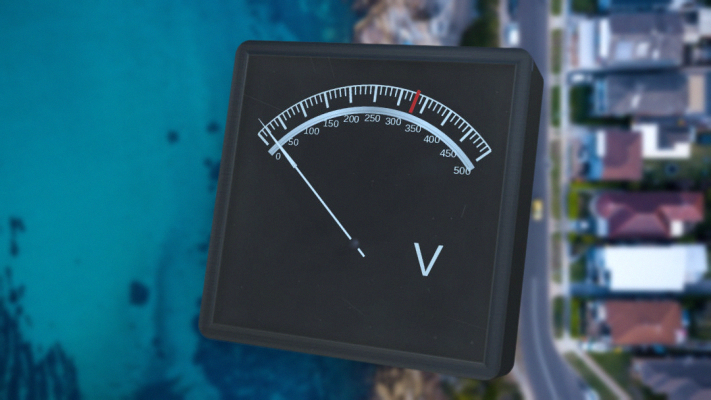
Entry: 20 V
